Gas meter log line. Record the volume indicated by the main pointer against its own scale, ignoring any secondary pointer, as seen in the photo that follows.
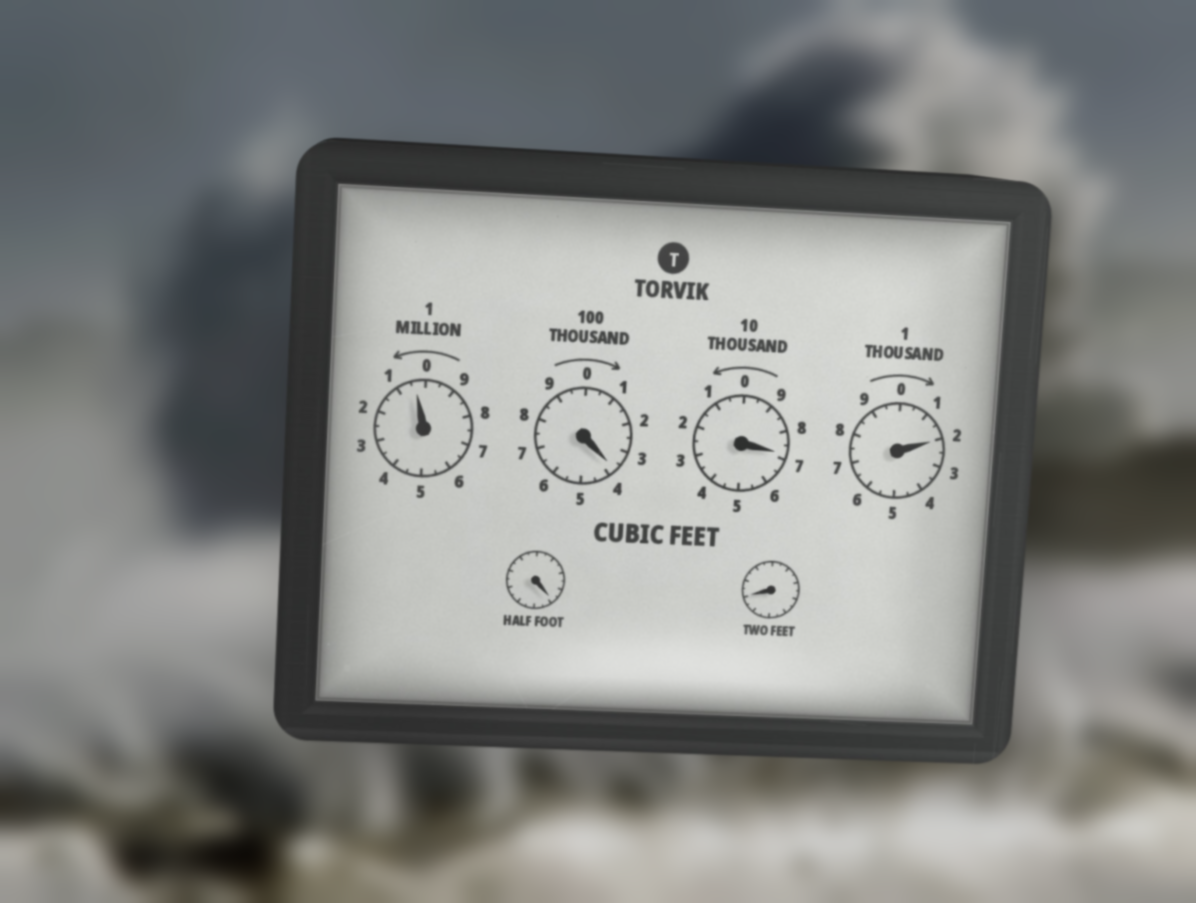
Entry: 37200 ft³
